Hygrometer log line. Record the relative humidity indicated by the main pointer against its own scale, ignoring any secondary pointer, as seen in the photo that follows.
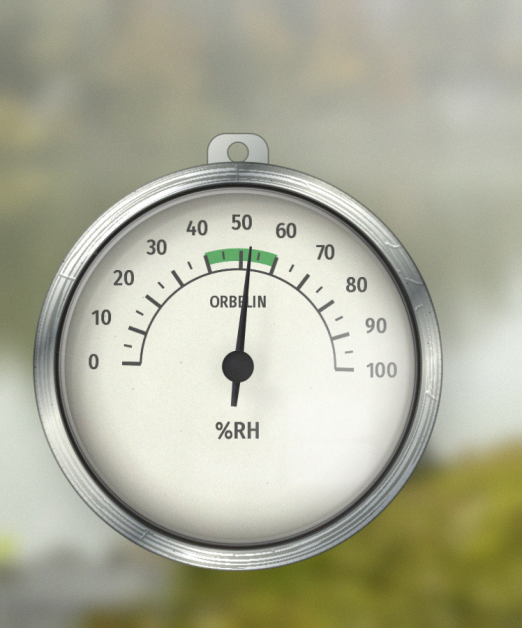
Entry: 52.5 %
